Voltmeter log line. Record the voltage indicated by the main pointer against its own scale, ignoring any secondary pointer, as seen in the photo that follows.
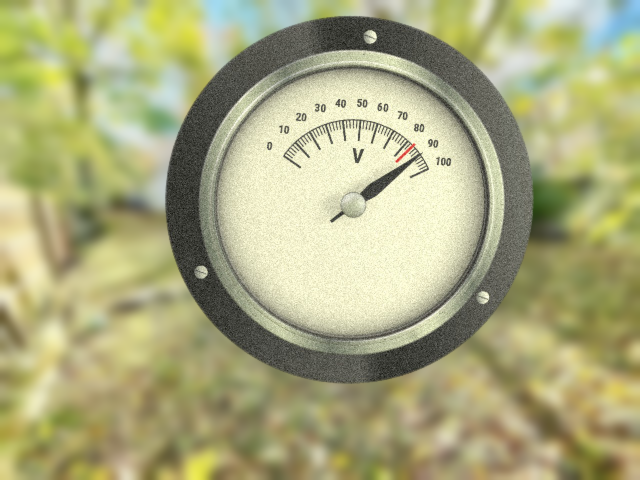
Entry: 90 V
